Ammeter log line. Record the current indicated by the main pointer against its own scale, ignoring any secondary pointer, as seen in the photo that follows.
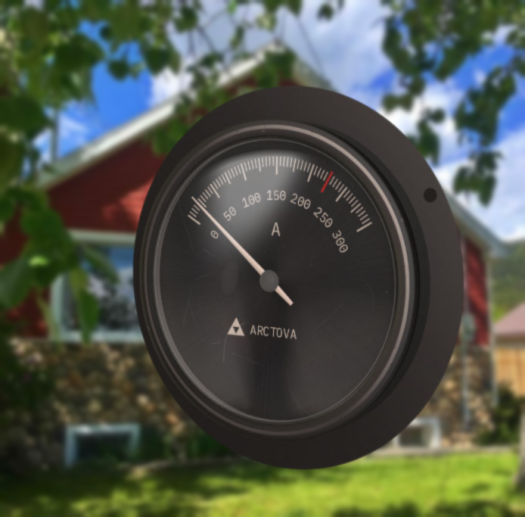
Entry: 25 A
